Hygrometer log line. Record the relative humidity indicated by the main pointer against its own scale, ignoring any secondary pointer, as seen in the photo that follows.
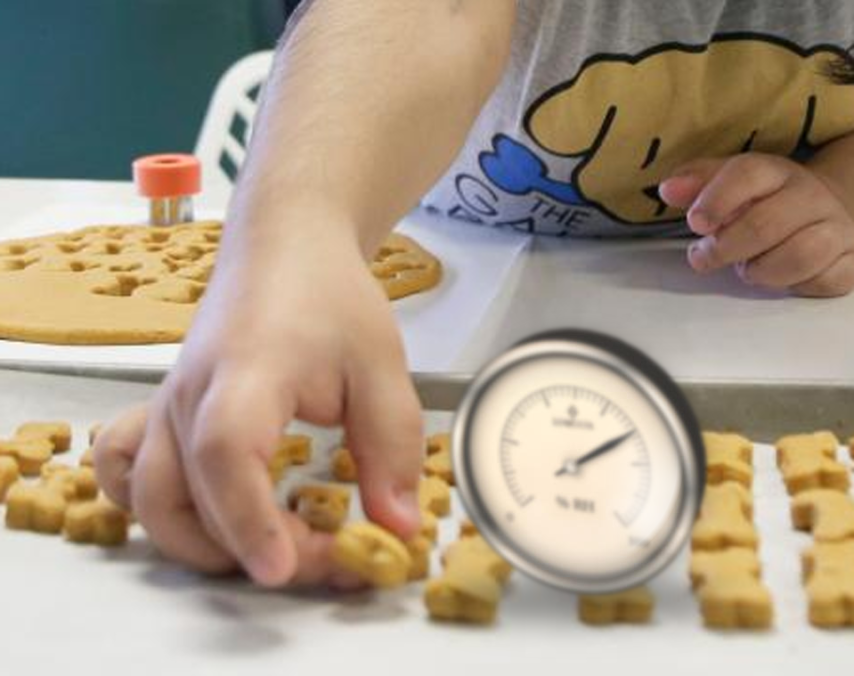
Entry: 70 %
